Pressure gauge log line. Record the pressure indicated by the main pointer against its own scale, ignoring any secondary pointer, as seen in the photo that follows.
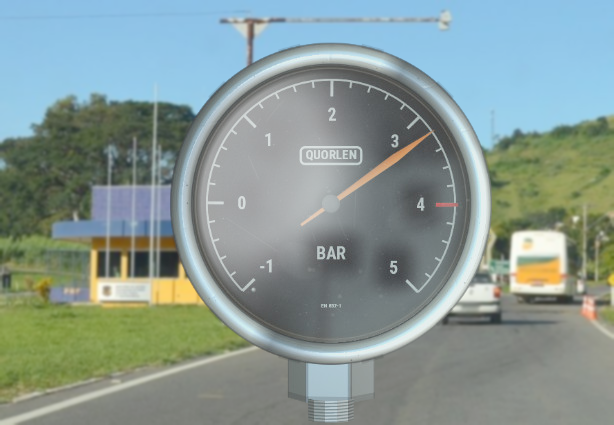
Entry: 3.2 bar
